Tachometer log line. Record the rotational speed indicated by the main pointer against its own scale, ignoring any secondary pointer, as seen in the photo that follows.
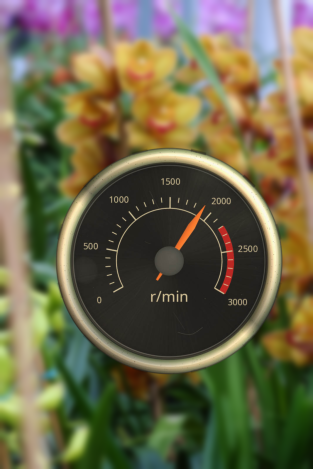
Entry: 1900 rpm
